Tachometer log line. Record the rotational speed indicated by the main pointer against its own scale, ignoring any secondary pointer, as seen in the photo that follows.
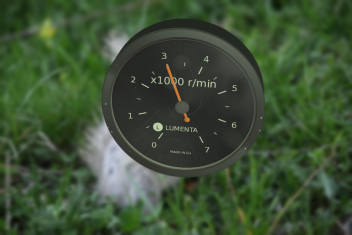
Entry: 3000 rpm
